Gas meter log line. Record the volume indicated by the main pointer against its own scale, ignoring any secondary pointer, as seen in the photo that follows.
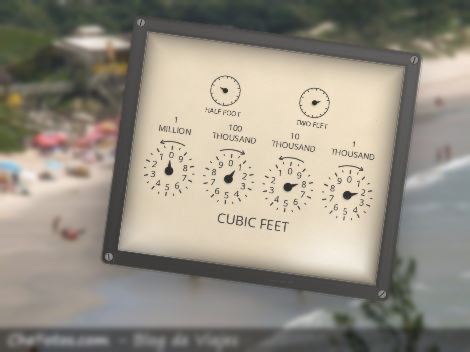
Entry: 8200 ft³
